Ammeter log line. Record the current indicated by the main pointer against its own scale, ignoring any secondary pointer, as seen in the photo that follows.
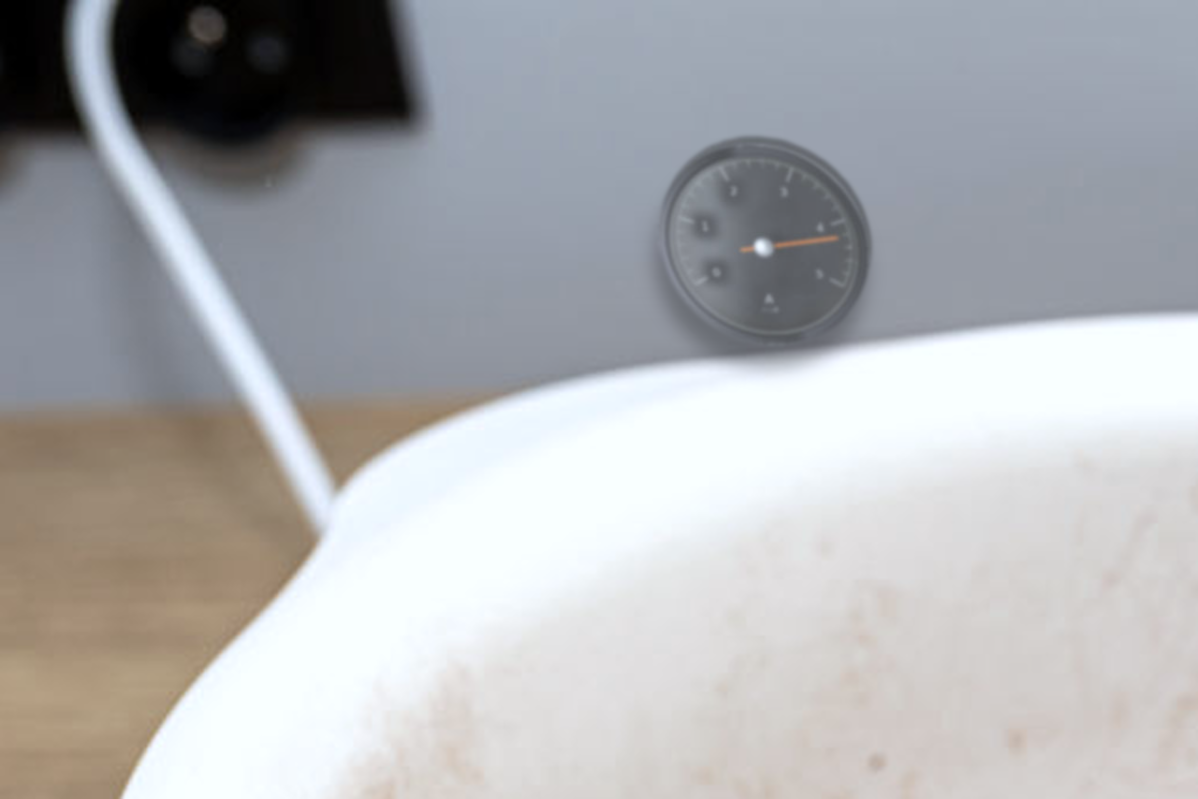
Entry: 4.2 A
